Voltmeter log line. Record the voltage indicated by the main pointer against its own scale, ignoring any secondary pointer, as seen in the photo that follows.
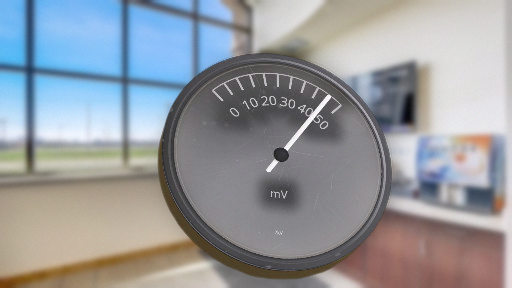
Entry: 45 mV
